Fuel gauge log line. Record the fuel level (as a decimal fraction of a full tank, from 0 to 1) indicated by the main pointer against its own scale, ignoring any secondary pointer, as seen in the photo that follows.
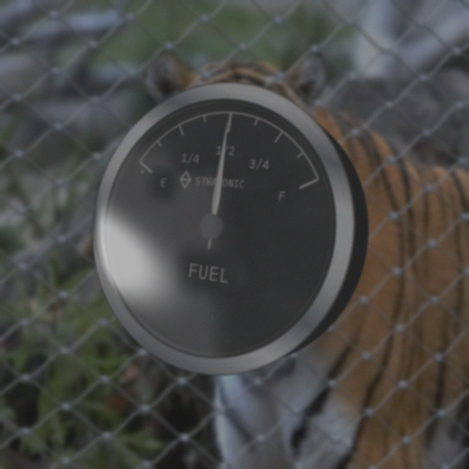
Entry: 0.5
